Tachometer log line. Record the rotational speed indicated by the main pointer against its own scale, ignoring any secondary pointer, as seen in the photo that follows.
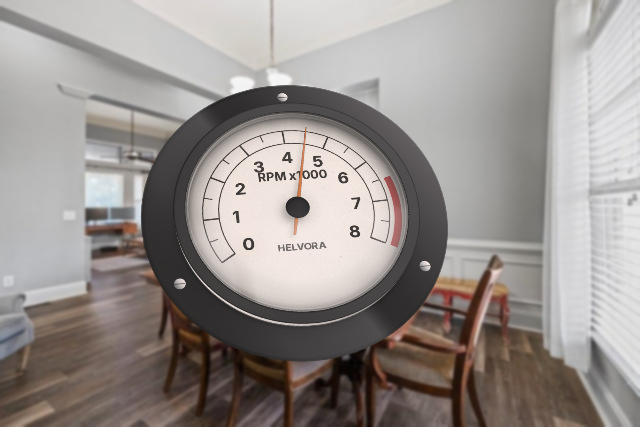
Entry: 4500 rpm
